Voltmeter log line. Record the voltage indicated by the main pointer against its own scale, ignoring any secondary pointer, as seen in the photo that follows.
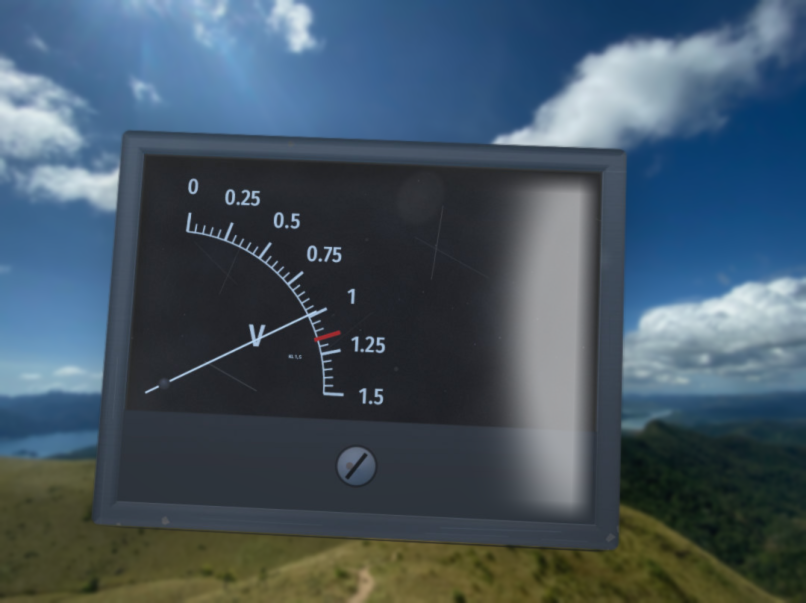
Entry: 1 V
